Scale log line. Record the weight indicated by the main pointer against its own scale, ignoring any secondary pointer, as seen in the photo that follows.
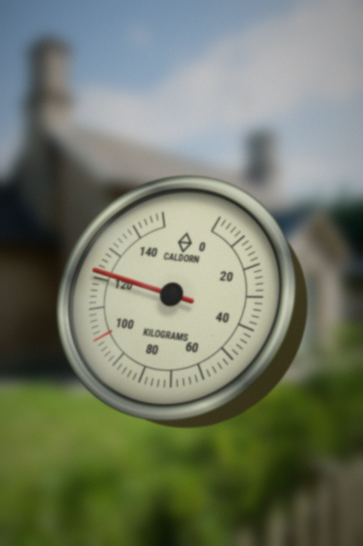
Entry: 122 kg
